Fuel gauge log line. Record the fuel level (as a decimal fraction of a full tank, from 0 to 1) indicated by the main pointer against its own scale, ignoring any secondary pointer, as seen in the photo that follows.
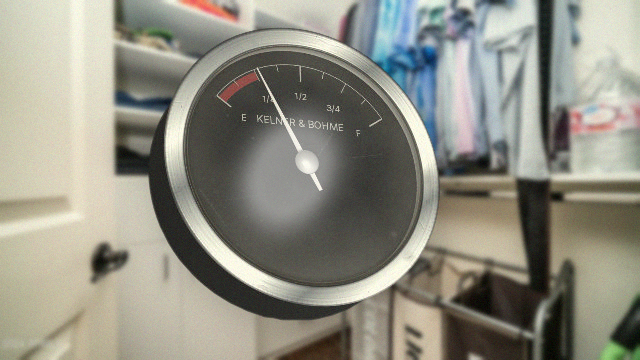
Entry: 0.25
